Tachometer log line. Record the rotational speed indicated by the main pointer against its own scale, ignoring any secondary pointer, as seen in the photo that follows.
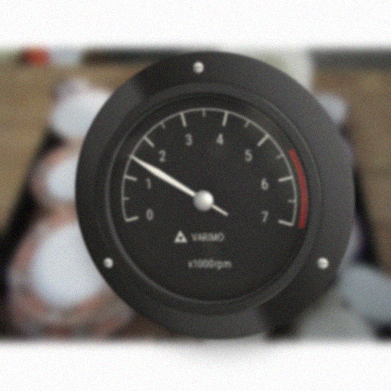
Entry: 1500 rpm
